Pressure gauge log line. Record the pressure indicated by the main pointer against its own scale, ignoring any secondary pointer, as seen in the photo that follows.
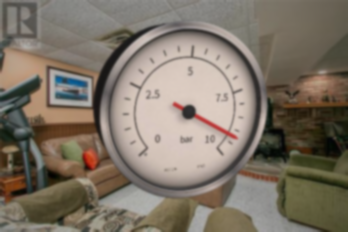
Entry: 9.25 bar
